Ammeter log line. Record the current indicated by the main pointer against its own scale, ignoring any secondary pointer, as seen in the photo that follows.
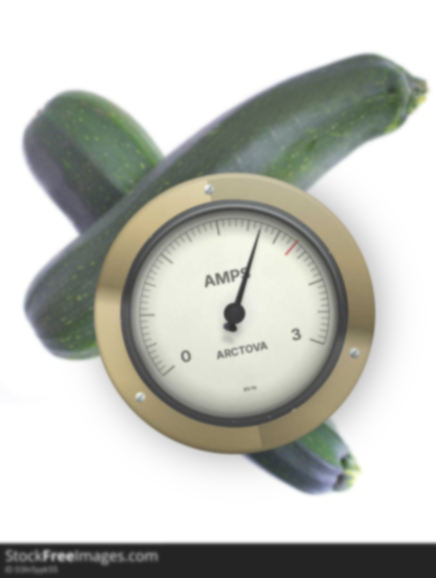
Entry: 1.85 A
